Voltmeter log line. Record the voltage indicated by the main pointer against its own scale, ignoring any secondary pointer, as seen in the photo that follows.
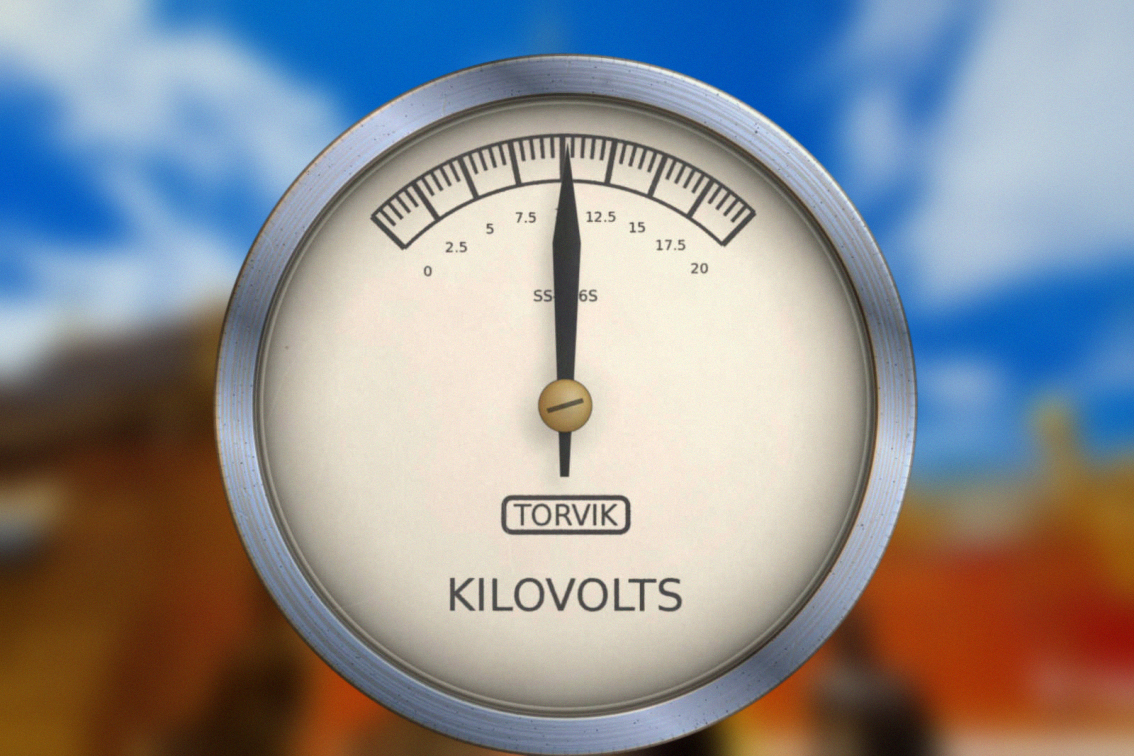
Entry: 10.25 kV
